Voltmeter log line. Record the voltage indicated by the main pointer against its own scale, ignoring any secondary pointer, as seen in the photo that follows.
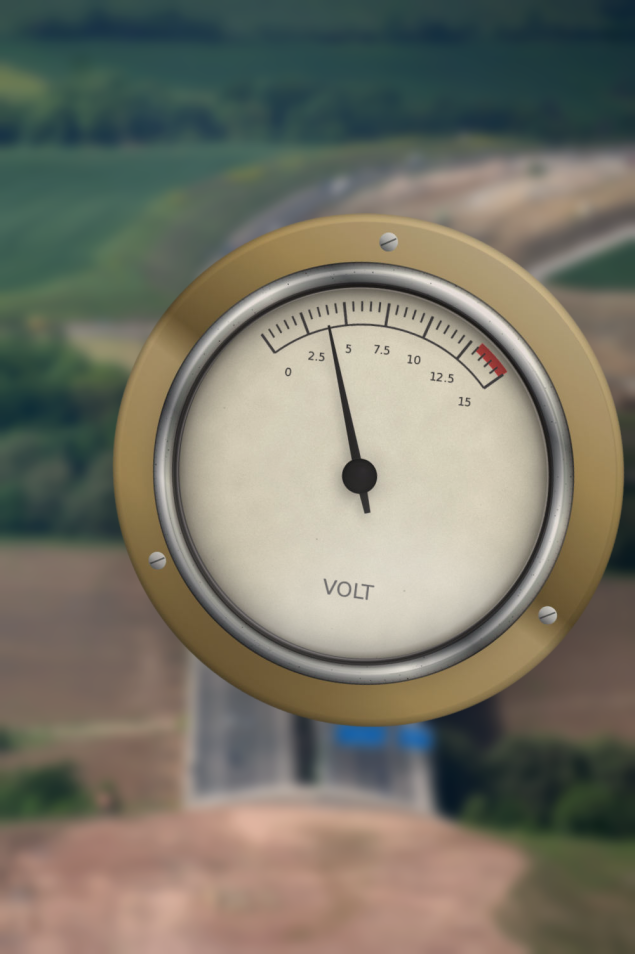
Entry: 4 V
